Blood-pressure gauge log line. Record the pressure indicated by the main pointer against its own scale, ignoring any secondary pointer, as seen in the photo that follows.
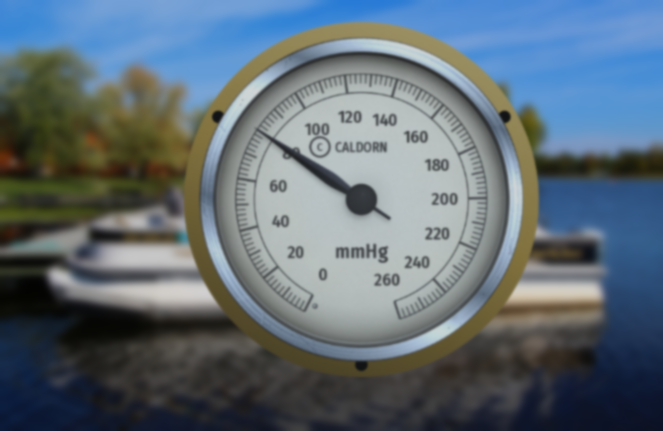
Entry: 80 mmHg
